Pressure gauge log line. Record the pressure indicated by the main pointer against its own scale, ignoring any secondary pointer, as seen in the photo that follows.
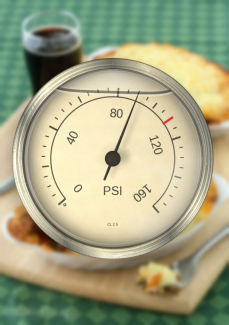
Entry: 90 psi
